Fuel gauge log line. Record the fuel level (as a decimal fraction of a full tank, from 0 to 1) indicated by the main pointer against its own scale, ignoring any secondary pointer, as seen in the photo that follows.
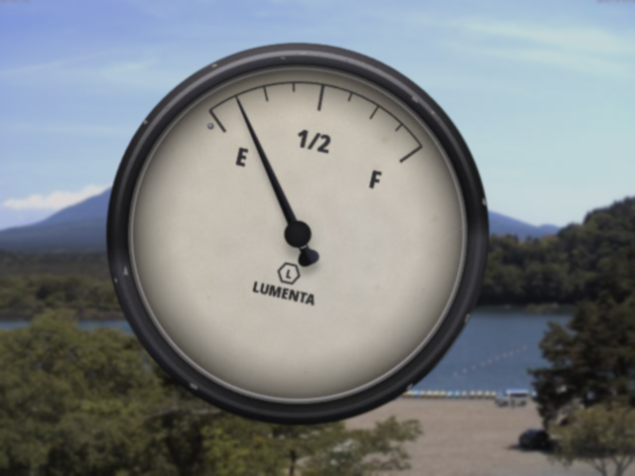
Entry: 0.125
